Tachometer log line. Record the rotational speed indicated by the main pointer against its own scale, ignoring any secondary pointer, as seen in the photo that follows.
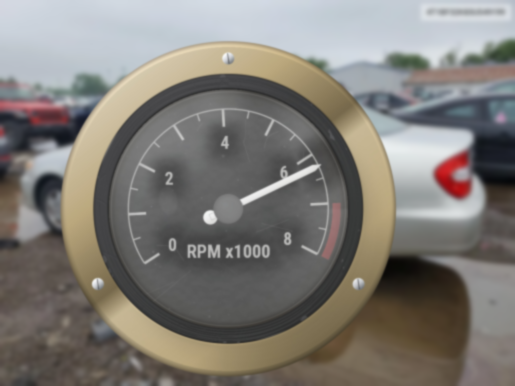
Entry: 6250 rpm
